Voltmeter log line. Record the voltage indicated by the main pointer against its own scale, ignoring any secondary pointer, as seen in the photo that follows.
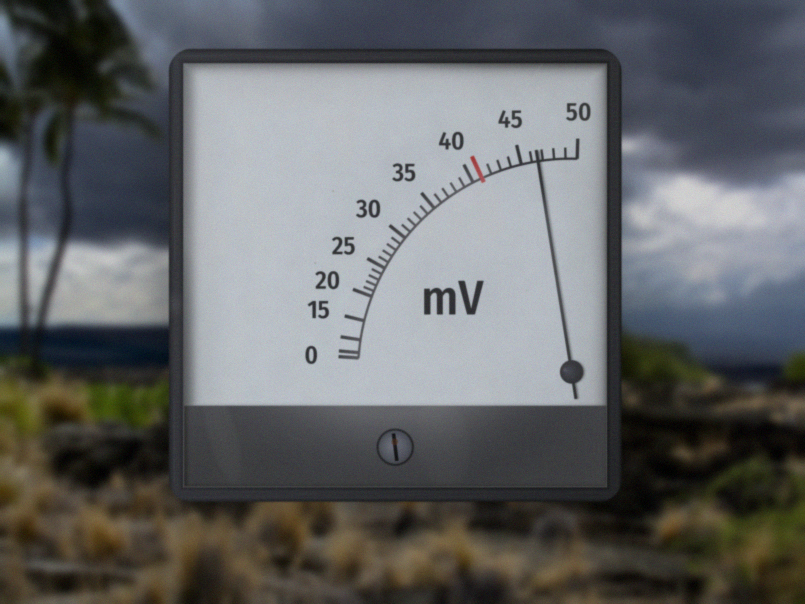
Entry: 46.5 mV
